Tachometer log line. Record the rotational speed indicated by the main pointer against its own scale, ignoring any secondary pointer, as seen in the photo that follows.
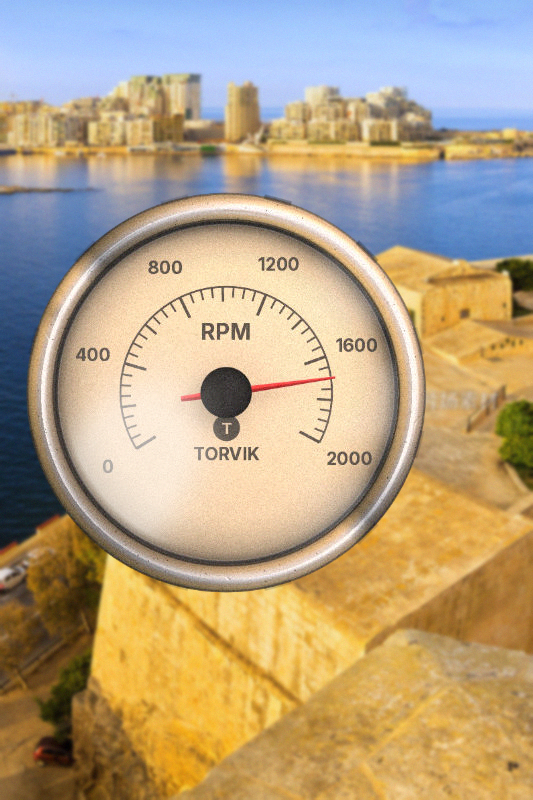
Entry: 1700 rpm
